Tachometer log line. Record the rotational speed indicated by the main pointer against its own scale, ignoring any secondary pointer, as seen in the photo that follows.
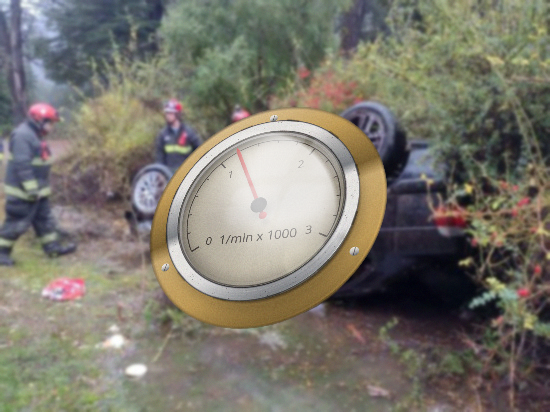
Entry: 1200 rpm
